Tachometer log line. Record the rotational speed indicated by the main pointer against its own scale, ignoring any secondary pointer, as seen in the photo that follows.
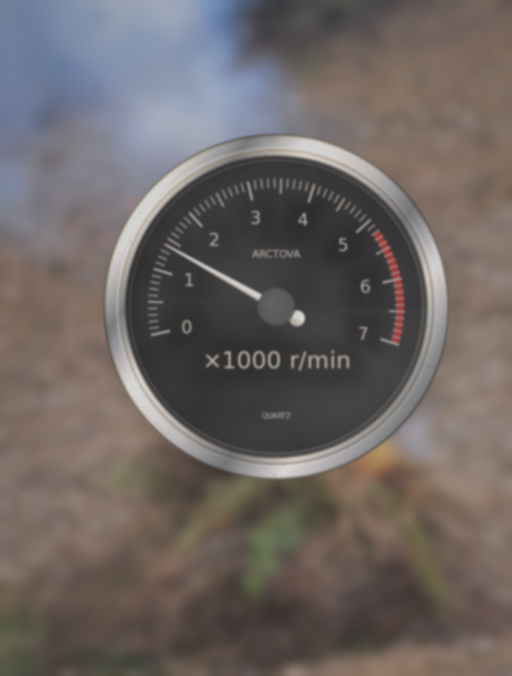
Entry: 1400 rpm
